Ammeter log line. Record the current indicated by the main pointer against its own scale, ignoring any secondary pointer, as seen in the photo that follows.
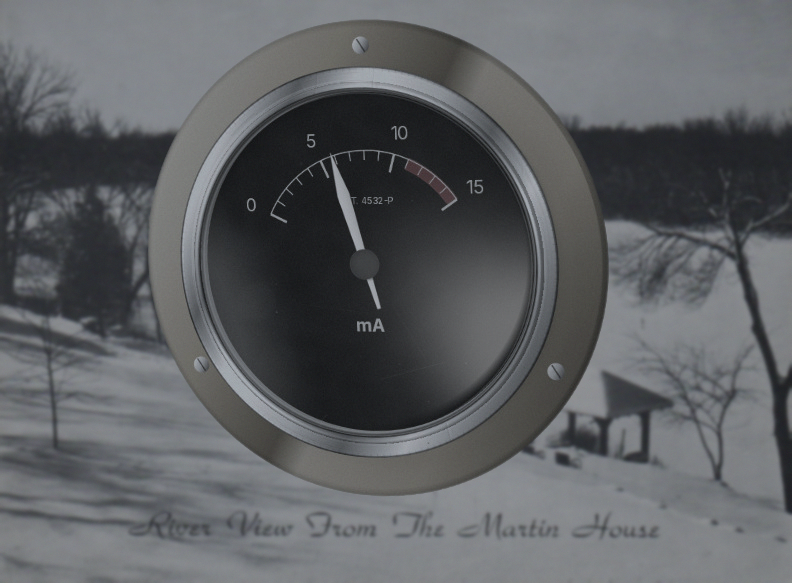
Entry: 6 mA
